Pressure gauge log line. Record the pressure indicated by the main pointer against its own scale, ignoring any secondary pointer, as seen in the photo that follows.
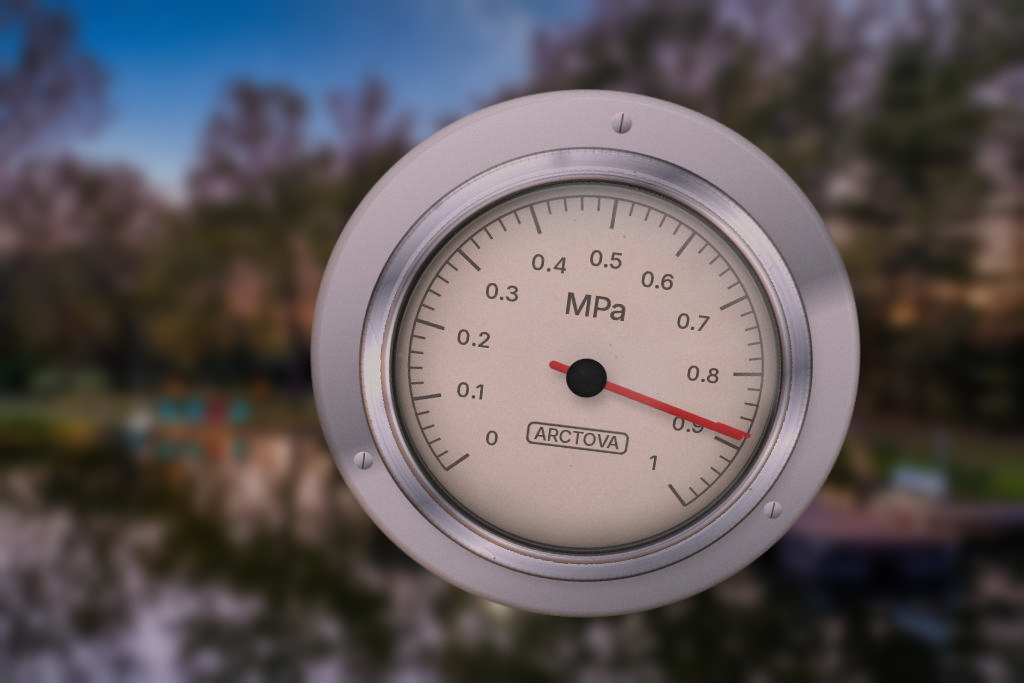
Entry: 0.88 MPa
